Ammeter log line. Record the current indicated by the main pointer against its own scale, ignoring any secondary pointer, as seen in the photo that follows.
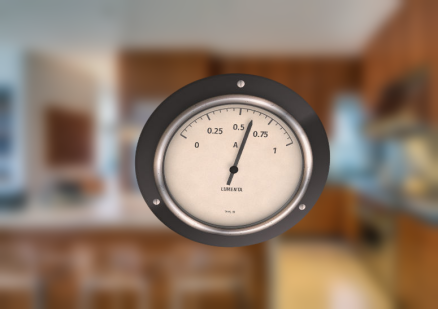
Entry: 0.6 A
